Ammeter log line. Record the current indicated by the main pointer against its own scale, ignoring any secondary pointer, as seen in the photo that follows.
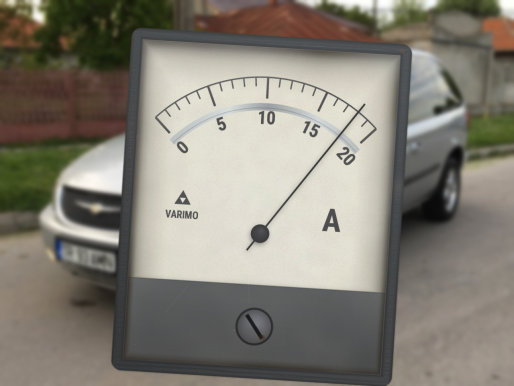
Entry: 18 A
